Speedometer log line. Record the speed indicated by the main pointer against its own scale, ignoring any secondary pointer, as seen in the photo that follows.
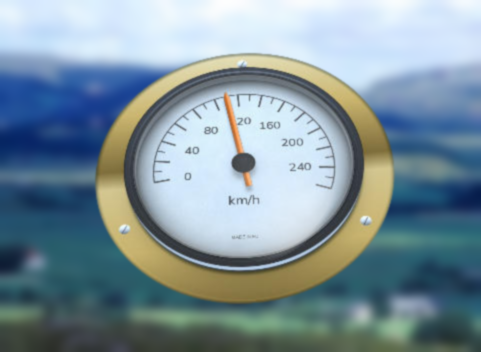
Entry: 110 km/h
